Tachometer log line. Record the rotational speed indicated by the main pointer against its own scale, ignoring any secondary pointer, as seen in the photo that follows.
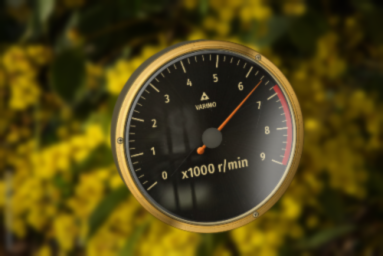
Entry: 6400 rpm
